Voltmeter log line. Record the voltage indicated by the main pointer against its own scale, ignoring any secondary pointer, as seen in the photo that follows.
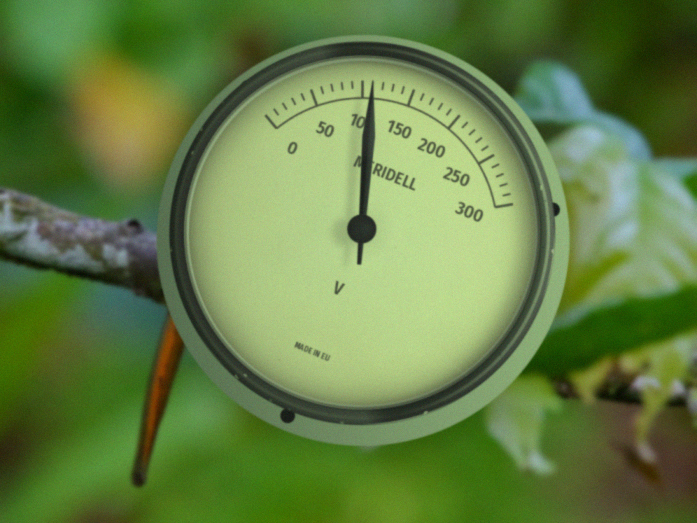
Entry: 110 V
